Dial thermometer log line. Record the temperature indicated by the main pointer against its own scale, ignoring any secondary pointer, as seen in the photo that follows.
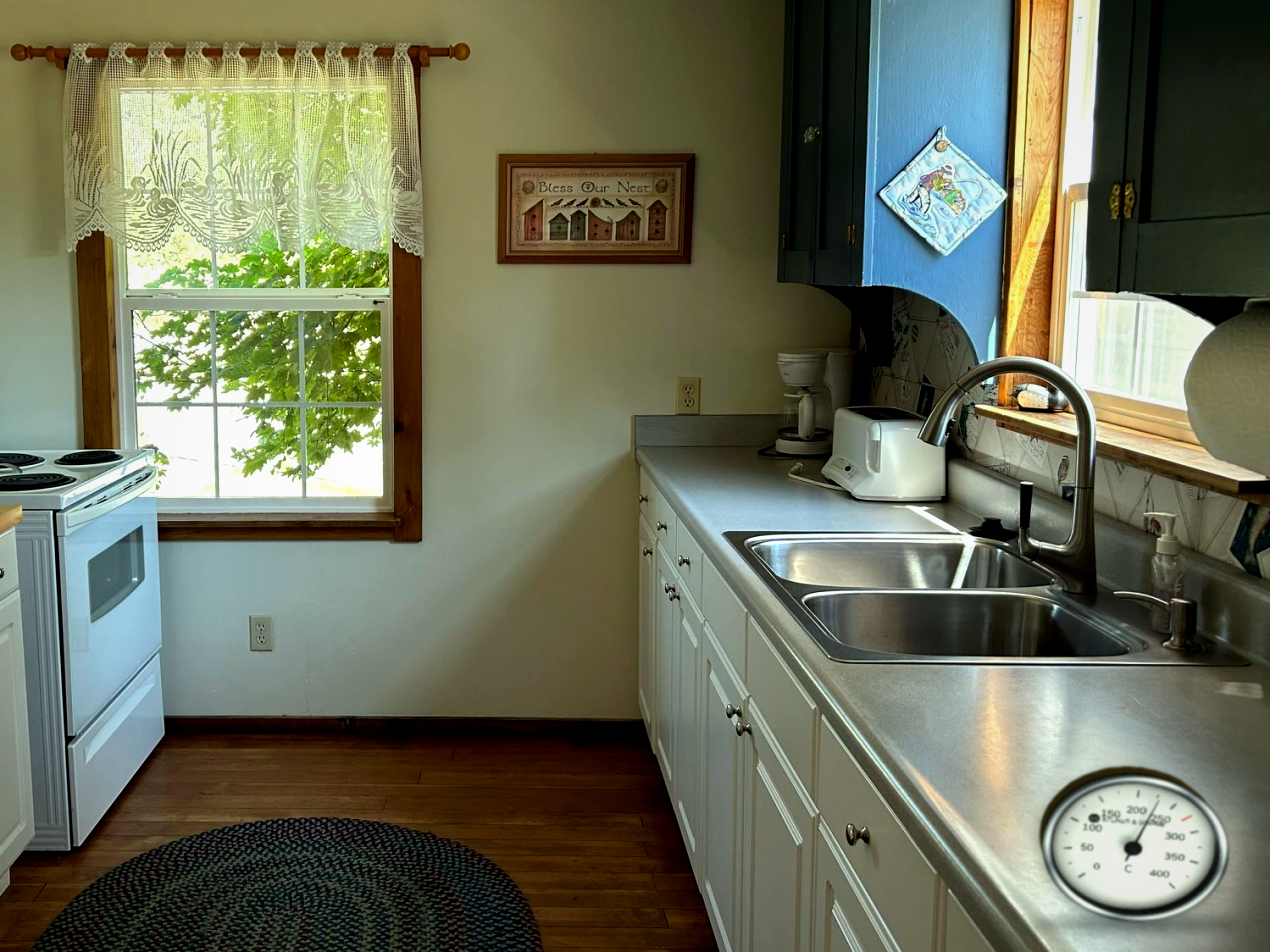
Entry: 225 °C
